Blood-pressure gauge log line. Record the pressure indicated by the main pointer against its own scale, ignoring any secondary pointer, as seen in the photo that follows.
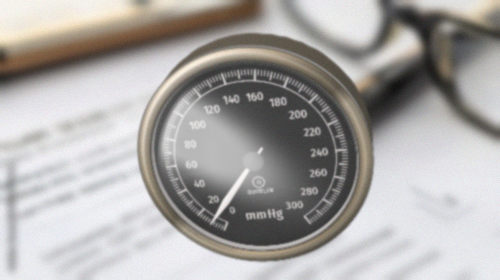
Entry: 10 mmHg
